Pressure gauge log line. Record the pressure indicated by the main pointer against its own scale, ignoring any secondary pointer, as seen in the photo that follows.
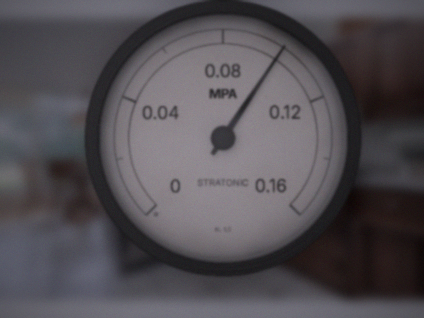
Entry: 0.1 MPa
